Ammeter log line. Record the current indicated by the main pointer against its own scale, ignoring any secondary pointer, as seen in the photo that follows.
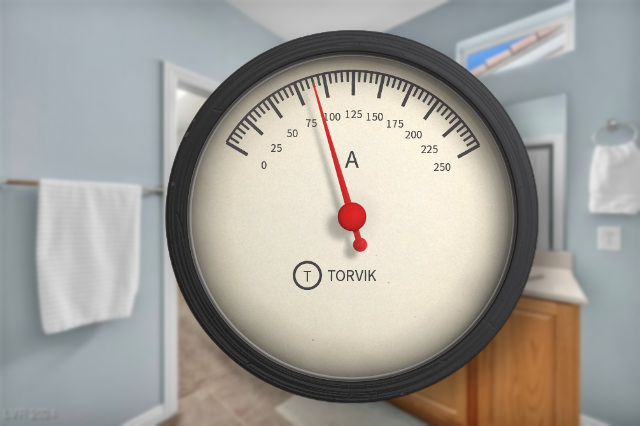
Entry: 90 A
